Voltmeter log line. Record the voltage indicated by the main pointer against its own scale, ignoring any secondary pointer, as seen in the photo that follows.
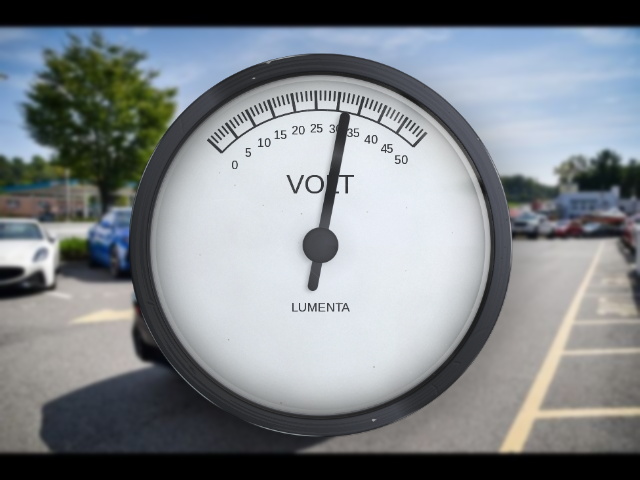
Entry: 32 V
